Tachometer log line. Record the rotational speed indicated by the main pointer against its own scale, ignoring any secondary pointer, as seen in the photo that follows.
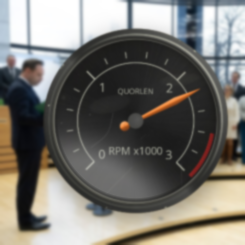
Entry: 2200 rpm
